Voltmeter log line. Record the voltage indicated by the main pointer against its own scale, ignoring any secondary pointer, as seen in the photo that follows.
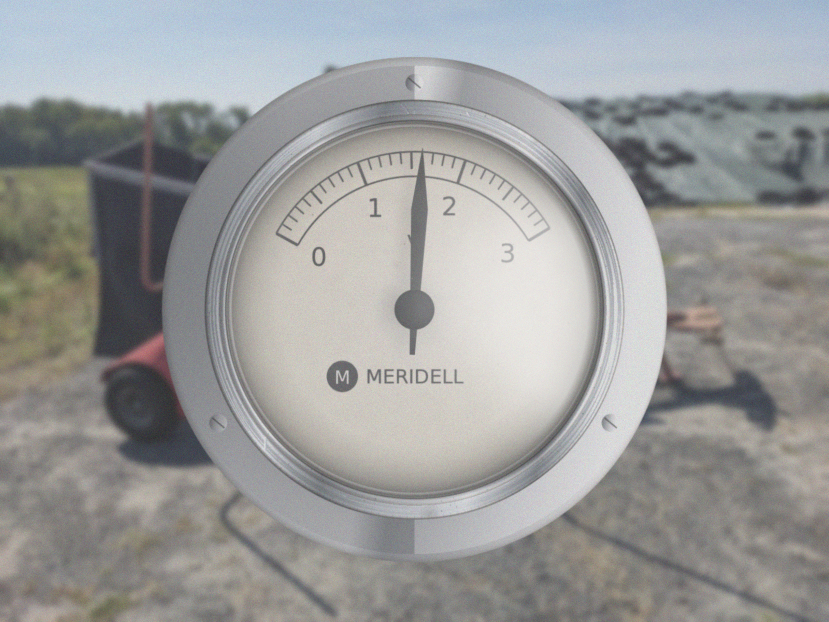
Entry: 1.6 V
